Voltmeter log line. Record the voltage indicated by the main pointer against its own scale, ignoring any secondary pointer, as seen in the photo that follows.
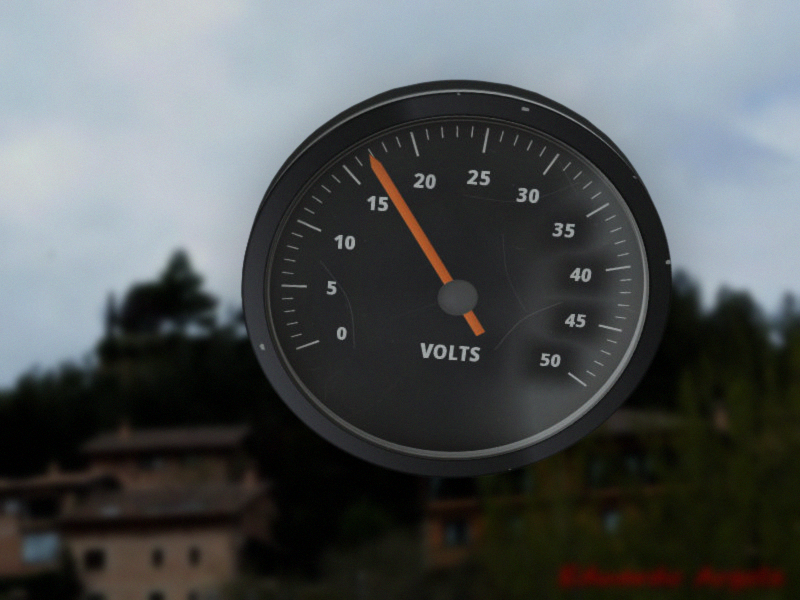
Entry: 17 V
